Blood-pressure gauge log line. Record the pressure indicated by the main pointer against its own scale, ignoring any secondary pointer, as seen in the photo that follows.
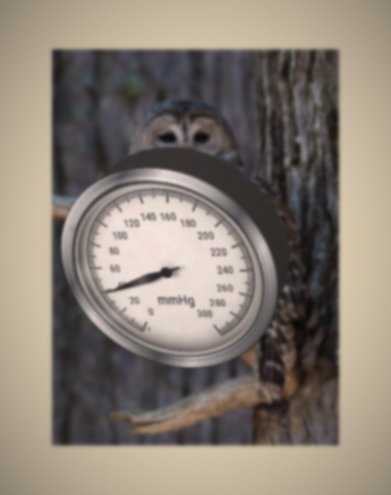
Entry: 40 mmHg
